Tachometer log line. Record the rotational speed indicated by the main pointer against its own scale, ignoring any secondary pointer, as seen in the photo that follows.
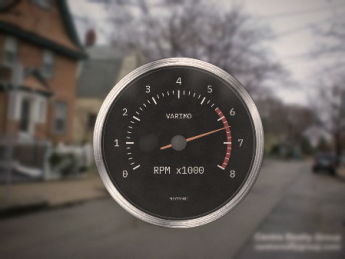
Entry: 6400 rpm
